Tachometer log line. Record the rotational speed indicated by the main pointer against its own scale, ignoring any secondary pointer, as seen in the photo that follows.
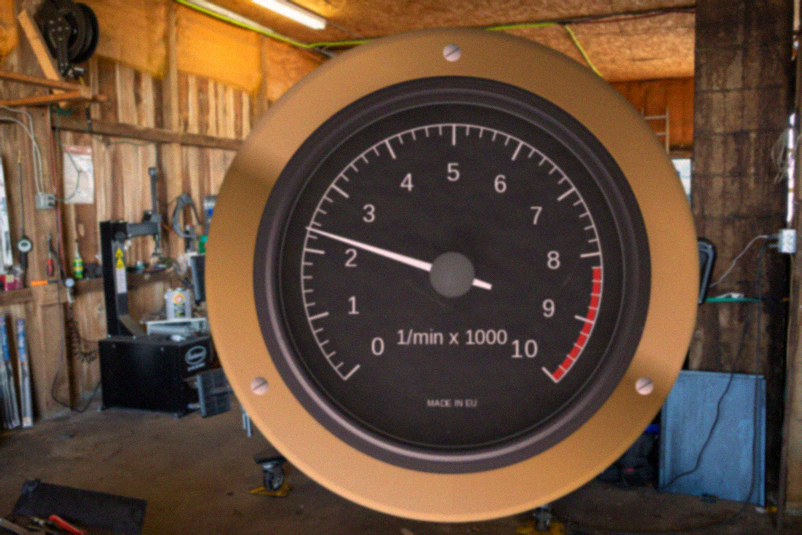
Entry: 2300 rpm
